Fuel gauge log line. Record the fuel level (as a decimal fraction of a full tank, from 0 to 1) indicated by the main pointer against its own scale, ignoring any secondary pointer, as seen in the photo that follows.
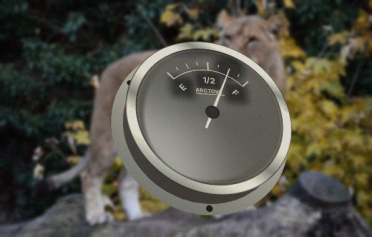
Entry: 0.75
